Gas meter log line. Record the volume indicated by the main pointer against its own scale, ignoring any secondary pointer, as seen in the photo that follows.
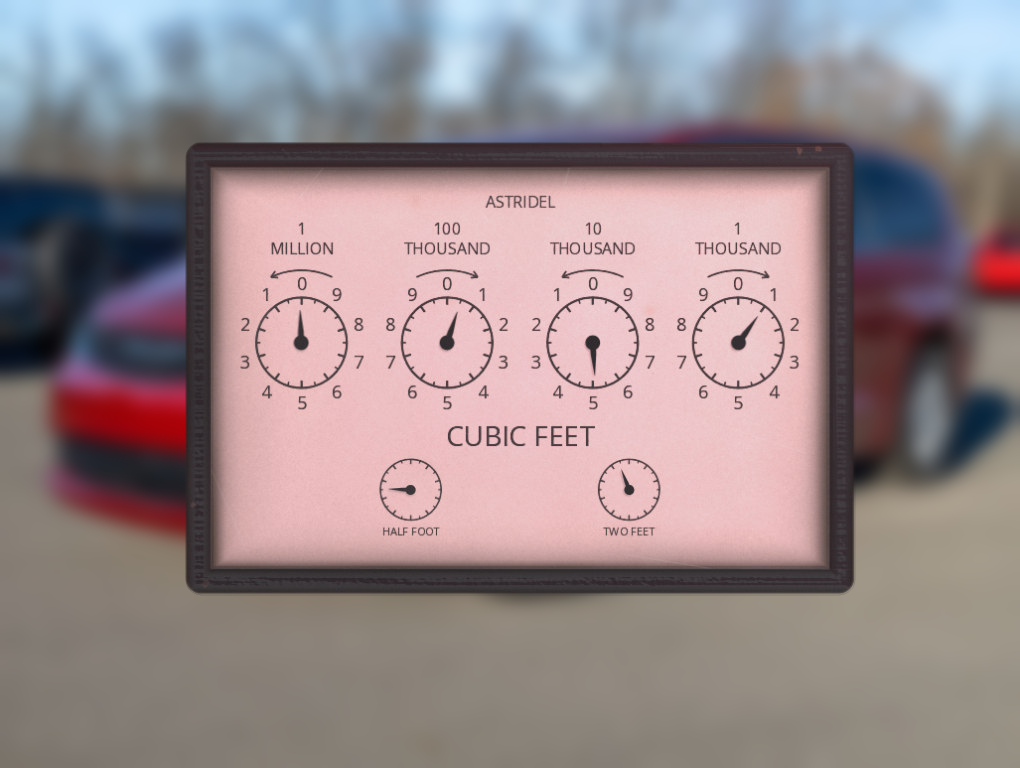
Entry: 5100 ft³
